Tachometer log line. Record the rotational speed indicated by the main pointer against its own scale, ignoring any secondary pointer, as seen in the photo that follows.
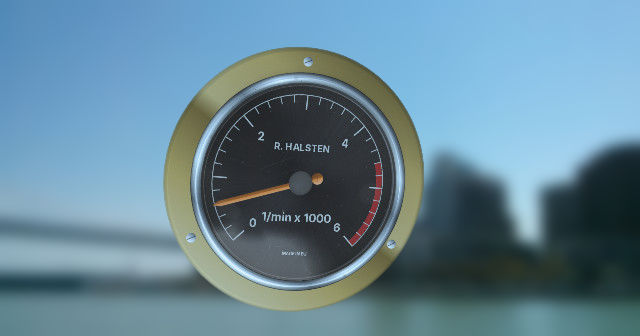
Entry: 600 rpm
